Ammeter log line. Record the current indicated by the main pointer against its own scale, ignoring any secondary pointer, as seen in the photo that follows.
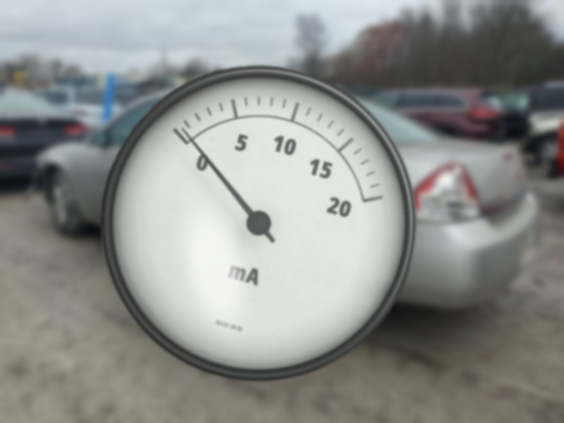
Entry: 0.5 mA
